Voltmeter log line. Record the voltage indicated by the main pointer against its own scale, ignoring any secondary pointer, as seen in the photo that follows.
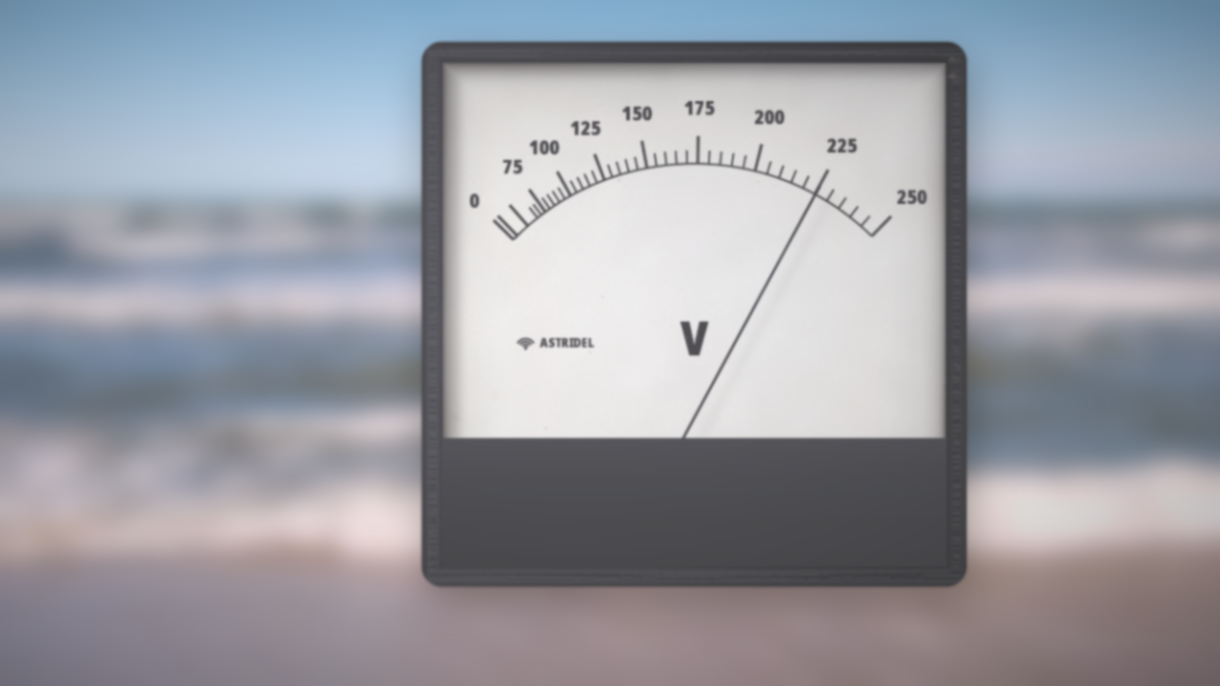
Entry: 225 V
